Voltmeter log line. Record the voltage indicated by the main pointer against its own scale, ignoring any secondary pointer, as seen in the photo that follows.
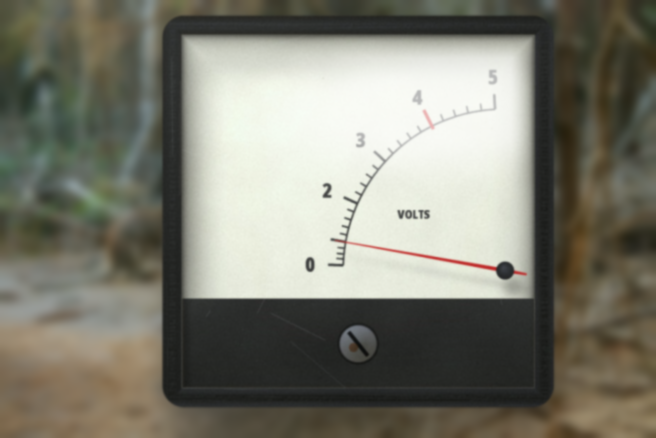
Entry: 1 V
